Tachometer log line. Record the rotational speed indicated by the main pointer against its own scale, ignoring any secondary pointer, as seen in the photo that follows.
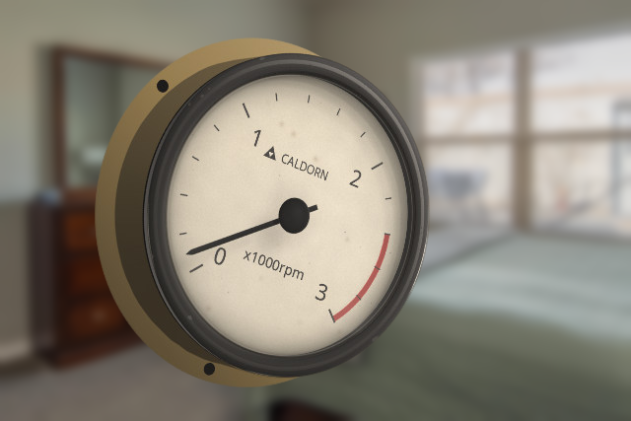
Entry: 100 rpm
